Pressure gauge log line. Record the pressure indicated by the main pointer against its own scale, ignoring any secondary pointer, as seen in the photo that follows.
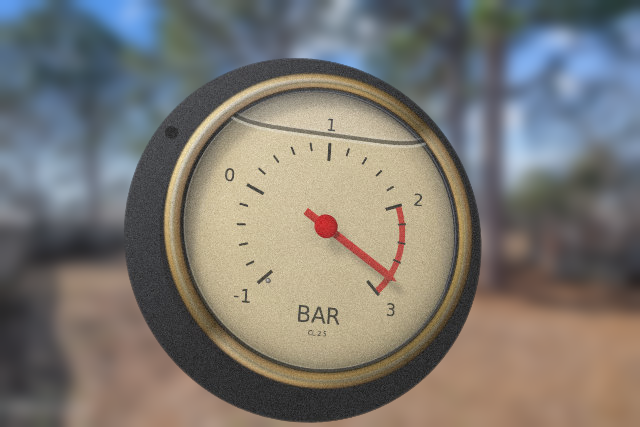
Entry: 2.8 bar
